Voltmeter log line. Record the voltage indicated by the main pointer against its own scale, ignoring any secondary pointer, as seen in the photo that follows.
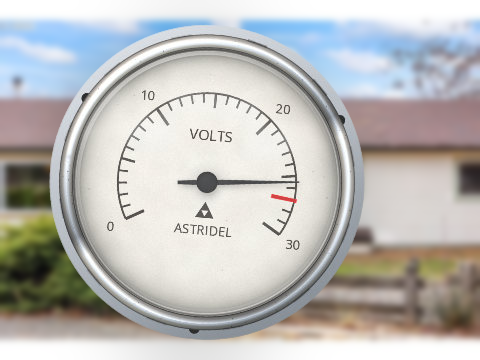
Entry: 25.5 V
